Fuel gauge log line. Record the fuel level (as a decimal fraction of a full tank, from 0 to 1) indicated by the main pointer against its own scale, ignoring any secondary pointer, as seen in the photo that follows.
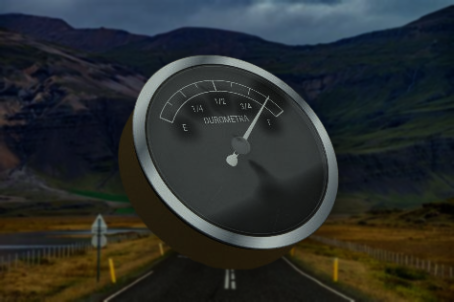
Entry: 0.875
